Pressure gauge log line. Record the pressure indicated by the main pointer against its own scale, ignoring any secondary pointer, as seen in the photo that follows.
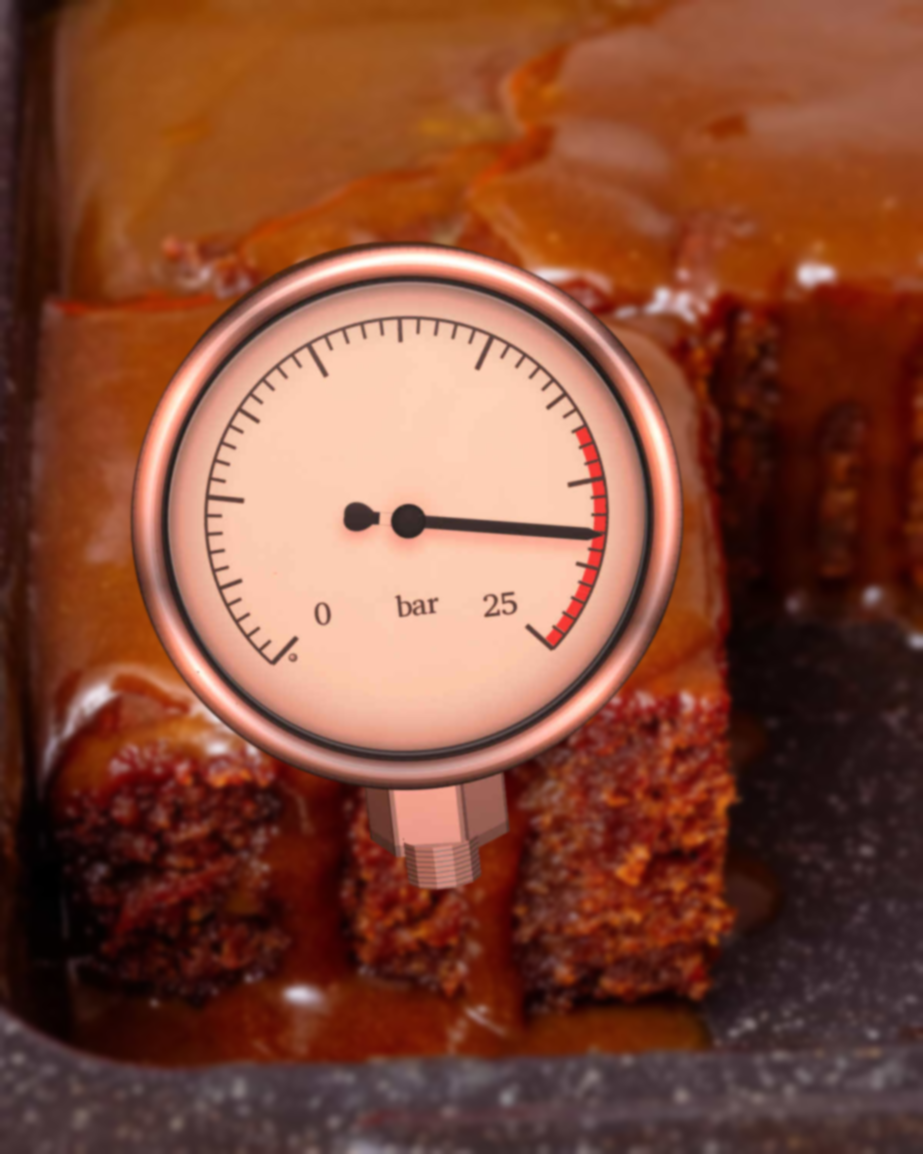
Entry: 21.5 bar
